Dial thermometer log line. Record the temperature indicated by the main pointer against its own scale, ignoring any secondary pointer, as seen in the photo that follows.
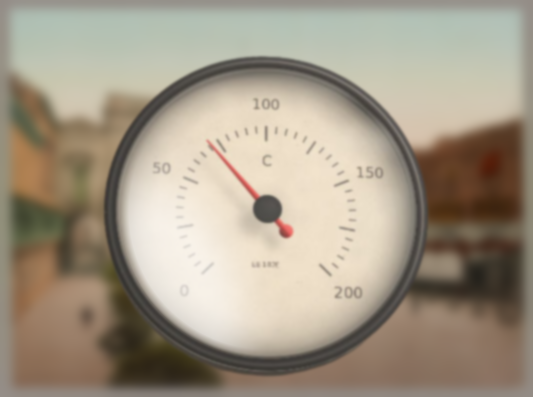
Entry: 70 °C
